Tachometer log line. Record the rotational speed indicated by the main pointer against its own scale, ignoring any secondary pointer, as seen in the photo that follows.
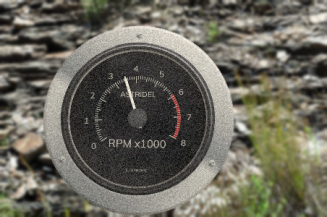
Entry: 3500 rpm
